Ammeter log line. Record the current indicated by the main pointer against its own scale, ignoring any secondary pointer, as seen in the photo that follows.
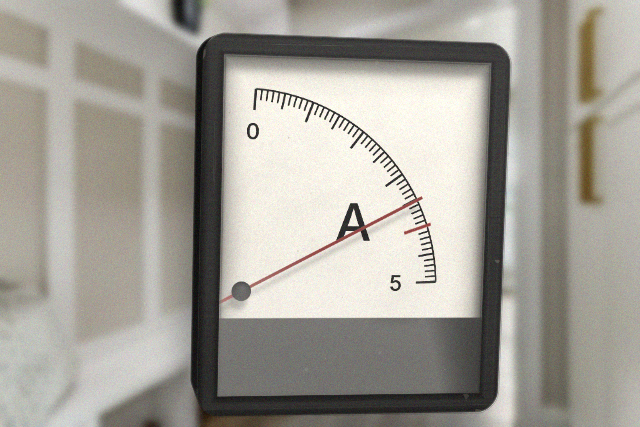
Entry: 3.5 A
